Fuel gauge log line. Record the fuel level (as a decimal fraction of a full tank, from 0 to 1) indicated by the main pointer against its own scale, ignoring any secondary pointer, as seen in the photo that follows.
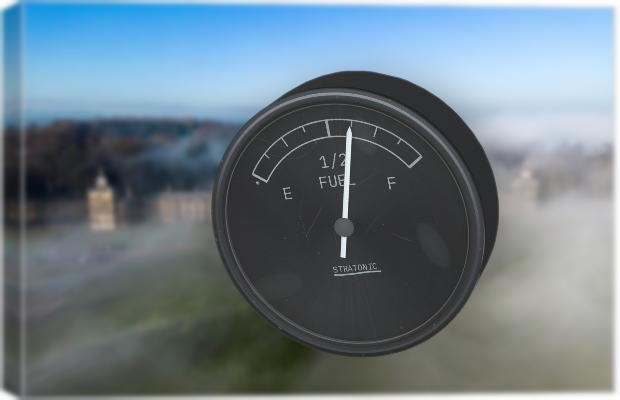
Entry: 0.625
